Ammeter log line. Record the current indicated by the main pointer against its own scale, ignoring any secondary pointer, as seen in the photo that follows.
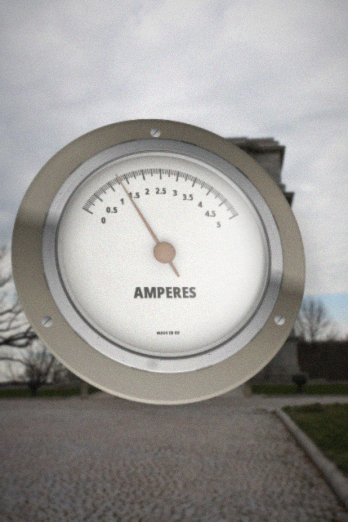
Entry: 1.25 A
